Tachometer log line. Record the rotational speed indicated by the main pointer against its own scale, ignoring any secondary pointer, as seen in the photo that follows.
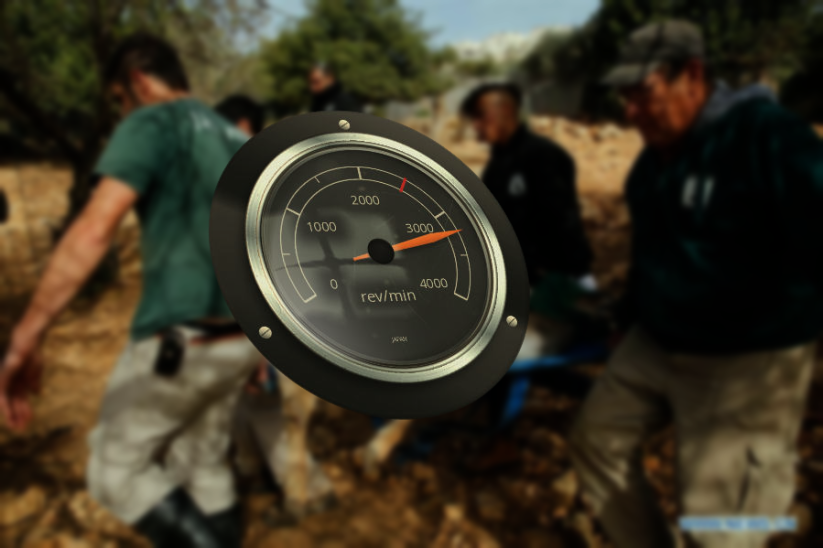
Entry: 3250 rpm
